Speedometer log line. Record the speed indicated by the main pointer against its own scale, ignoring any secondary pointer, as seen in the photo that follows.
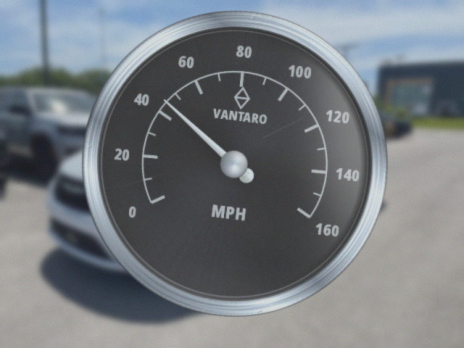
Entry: 45 mph
